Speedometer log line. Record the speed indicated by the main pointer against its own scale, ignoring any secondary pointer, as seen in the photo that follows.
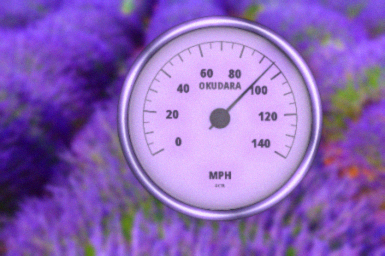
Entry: 95 mph
